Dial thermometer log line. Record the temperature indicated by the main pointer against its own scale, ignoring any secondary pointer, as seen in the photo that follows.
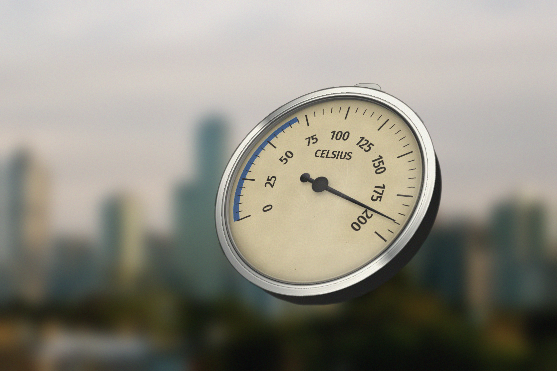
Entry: 190 °C
